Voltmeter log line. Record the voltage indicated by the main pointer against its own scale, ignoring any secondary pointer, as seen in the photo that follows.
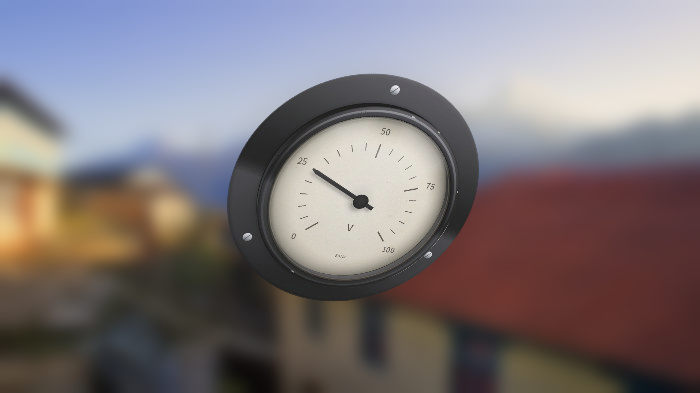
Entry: 25 V
